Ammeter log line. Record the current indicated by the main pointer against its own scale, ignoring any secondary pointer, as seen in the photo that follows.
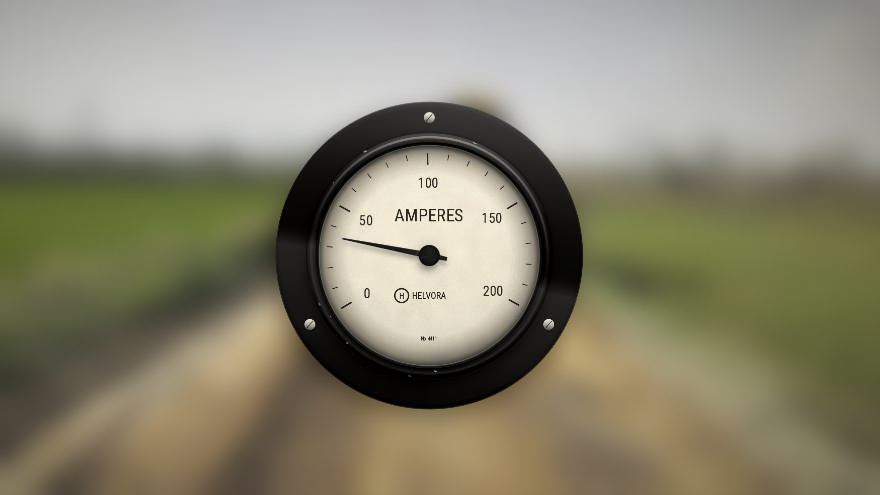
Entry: 35 A
